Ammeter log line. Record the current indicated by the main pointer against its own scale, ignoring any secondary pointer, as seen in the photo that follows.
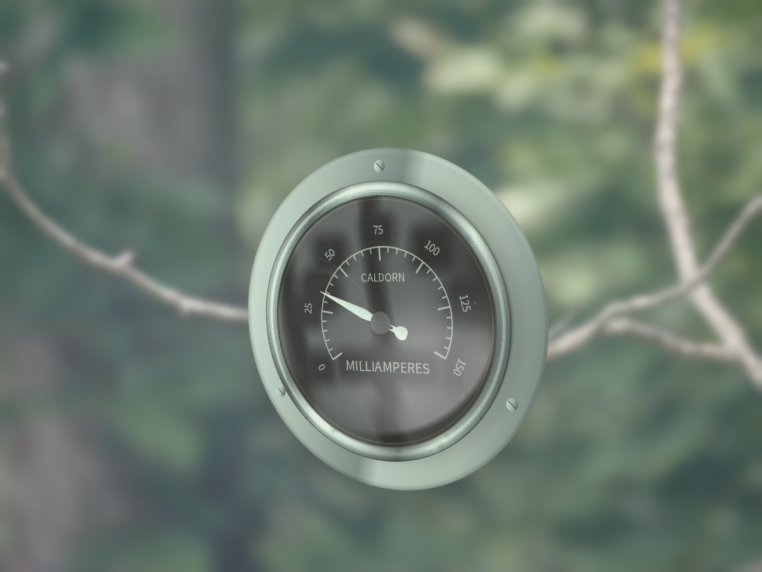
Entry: 35 mA
